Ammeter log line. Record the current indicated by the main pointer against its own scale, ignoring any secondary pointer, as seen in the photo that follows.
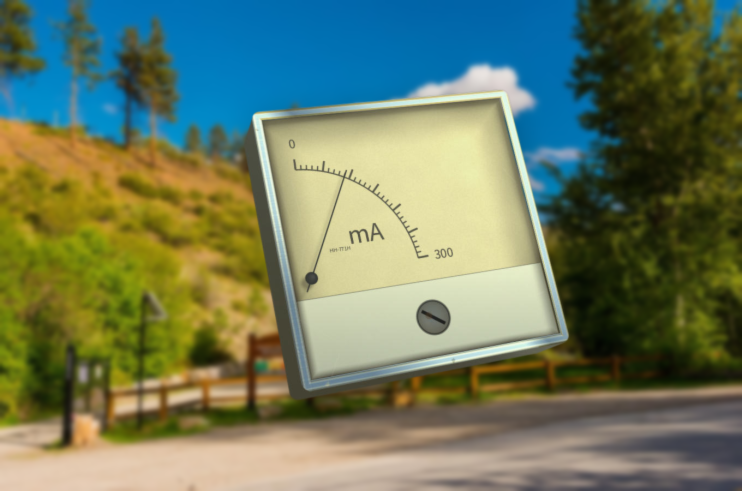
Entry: 90 mA
